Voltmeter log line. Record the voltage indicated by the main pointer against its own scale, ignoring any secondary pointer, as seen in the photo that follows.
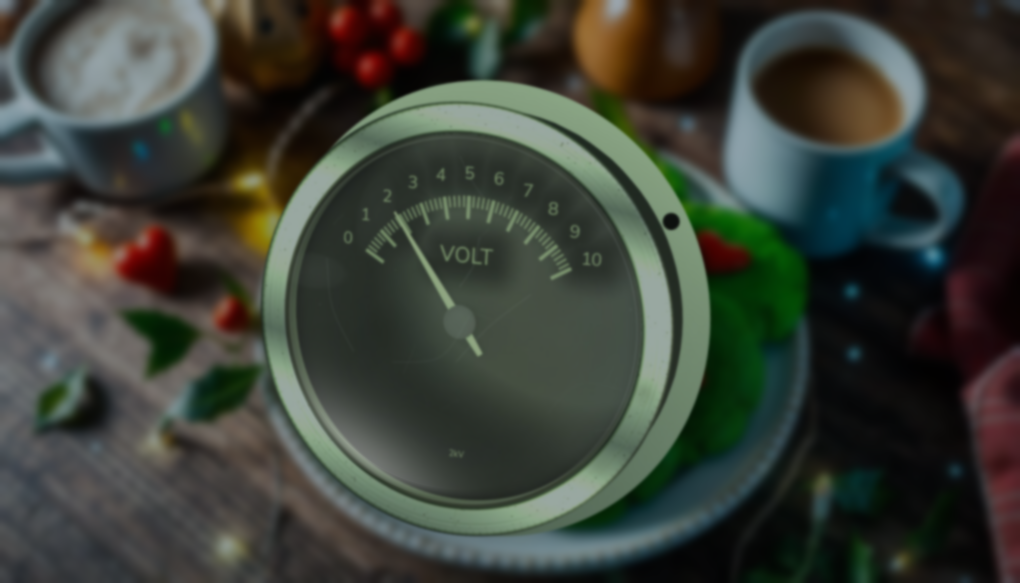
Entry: 2 V
